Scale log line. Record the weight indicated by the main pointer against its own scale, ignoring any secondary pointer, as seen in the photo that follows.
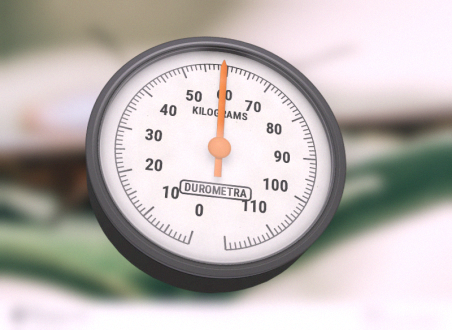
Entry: 59 kg
